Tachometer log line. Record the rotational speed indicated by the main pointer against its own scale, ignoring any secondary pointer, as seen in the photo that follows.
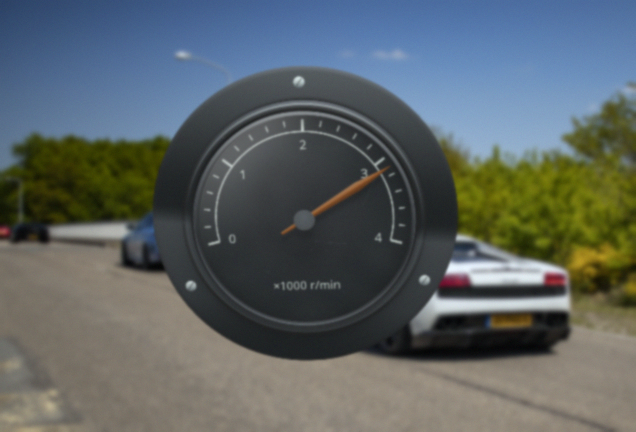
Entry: 3100 rpm
